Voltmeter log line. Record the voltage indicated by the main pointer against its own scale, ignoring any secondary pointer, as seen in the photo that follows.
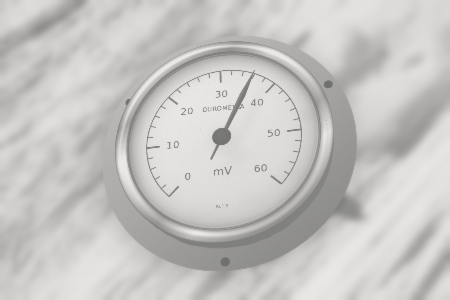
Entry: 36 mV
